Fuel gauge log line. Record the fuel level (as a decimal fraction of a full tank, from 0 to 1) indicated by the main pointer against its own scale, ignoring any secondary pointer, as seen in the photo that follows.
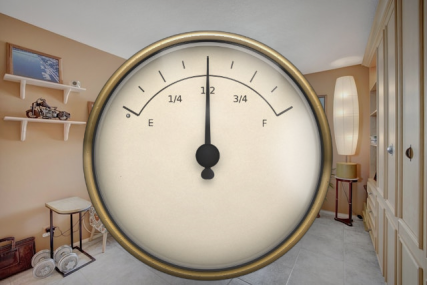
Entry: 0.5
